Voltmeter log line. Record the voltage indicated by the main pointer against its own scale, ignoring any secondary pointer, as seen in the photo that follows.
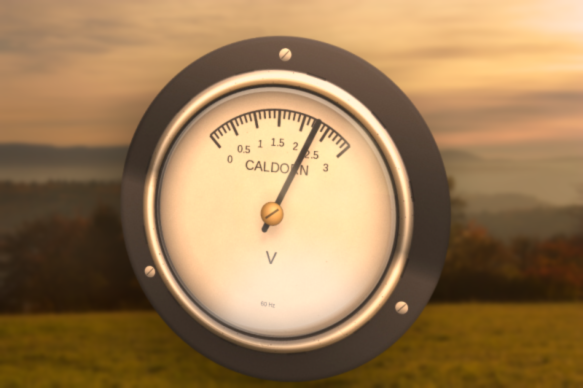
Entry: 2.3 V
